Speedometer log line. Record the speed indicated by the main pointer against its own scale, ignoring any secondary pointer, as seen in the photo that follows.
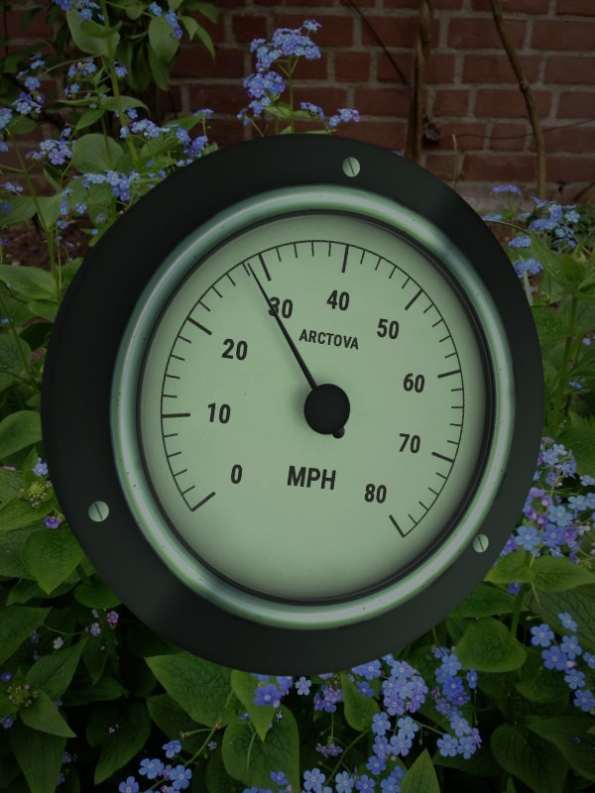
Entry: 28 mph
